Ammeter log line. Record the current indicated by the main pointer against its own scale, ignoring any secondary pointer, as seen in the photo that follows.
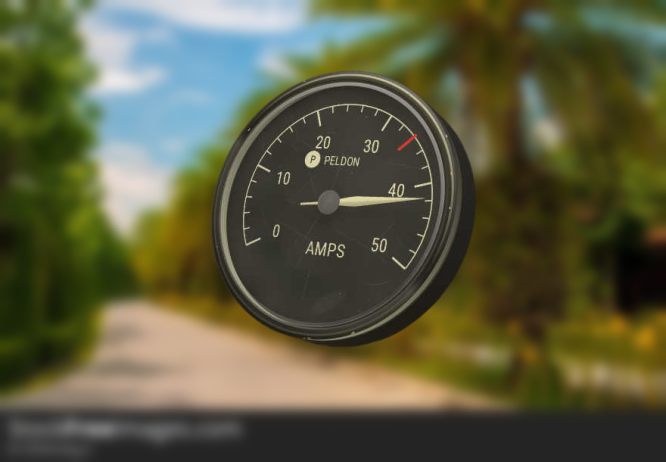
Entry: 42 A
